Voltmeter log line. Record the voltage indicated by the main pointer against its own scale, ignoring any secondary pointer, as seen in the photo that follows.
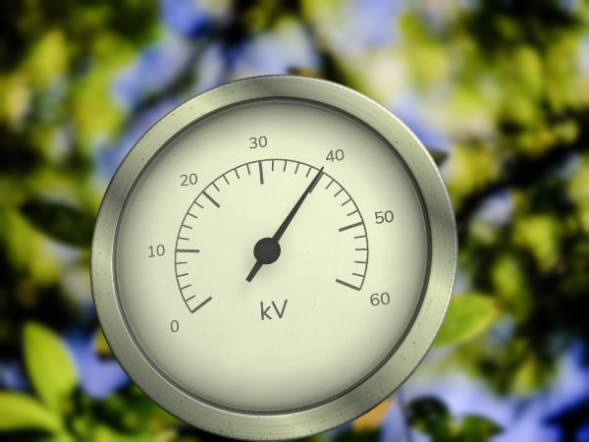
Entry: 40 kV
